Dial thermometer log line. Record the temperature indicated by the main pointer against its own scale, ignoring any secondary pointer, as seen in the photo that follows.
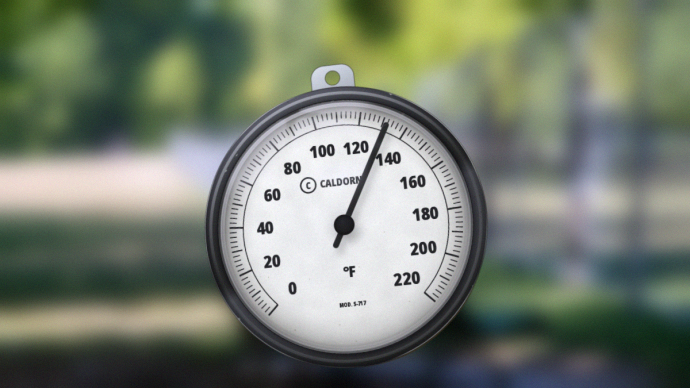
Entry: 132 °F
